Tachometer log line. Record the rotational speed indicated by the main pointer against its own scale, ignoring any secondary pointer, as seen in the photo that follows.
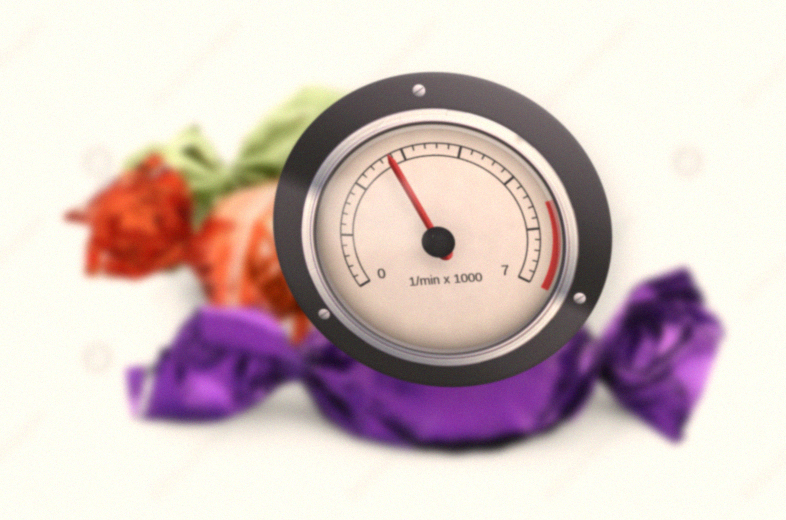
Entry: 2800 rpm
